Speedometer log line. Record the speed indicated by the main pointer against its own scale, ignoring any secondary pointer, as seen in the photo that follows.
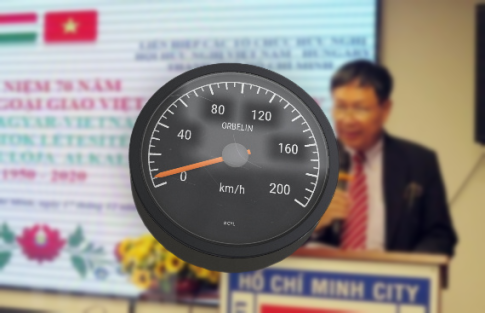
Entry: 5 km/h
